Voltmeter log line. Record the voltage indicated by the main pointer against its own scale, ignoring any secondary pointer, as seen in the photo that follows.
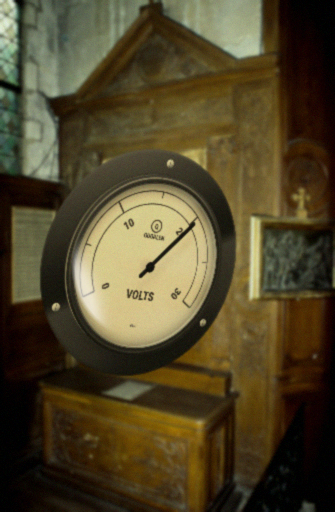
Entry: 20 V
